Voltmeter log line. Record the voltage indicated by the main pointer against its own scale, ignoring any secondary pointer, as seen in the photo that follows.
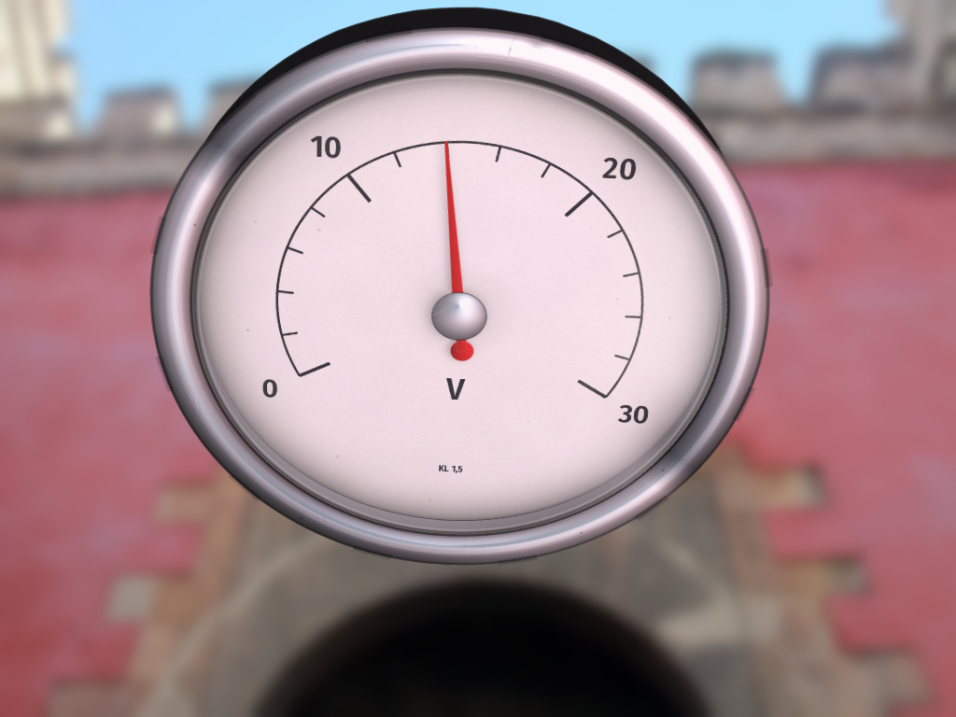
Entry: 14 V
